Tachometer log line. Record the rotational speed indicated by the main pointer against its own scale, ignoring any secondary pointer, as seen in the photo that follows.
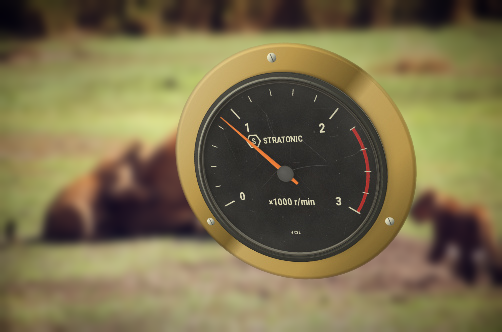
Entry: 900 rpm
